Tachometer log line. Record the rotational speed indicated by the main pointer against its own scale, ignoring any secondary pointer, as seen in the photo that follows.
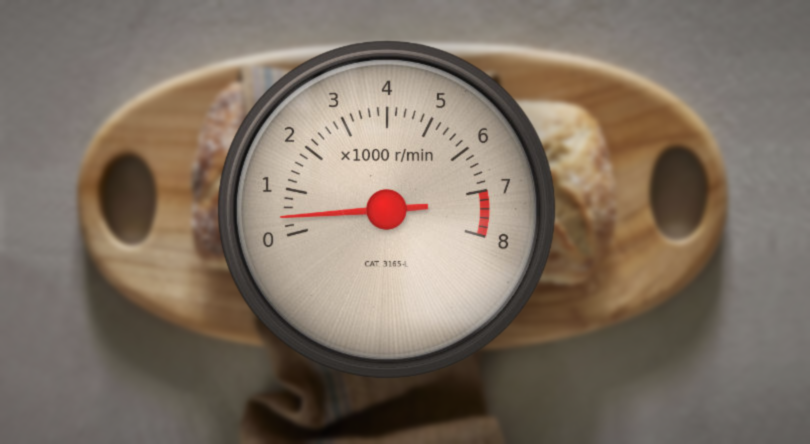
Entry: 400 rpm
